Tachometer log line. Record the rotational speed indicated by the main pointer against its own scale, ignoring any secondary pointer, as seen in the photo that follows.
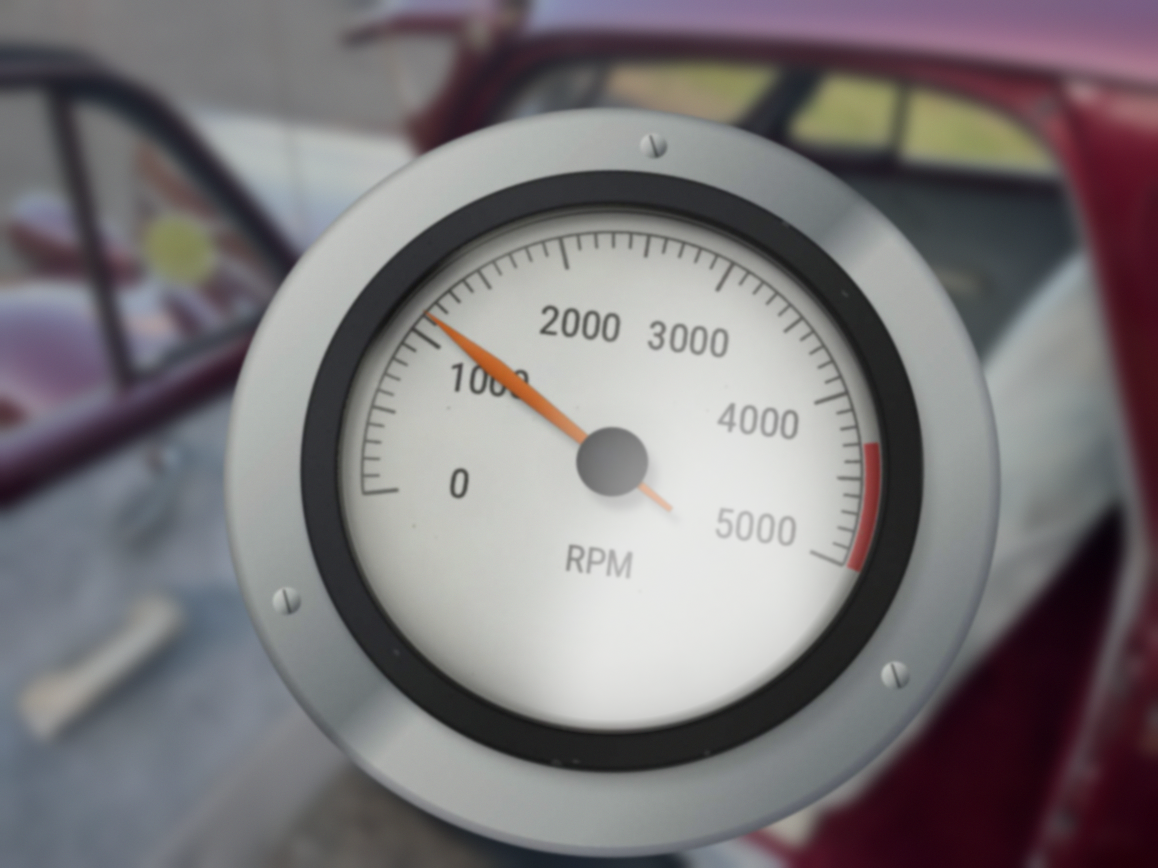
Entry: 1100 rpm
